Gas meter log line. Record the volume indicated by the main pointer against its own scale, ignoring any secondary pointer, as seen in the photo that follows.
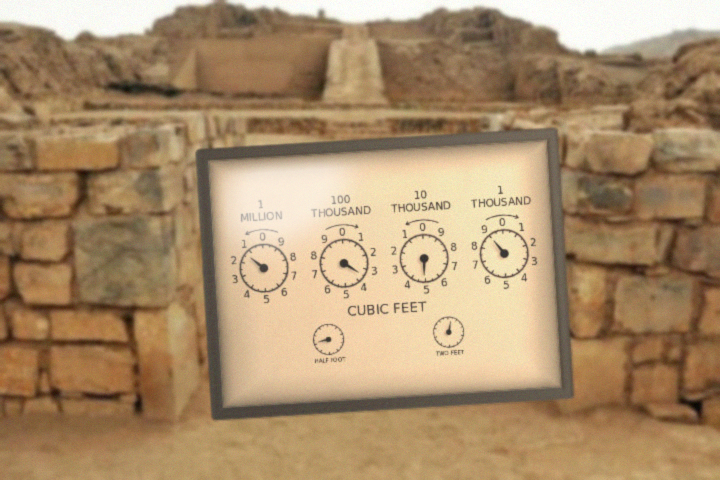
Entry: 134900 ft³
